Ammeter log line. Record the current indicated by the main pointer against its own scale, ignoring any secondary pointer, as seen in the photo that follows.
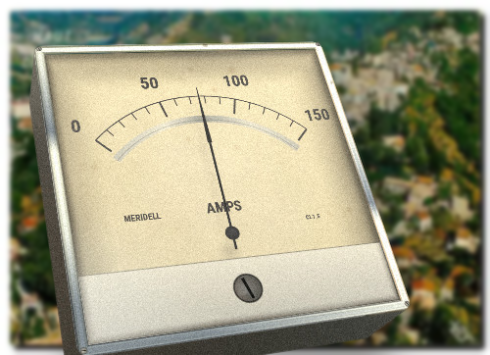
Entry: 75 A
